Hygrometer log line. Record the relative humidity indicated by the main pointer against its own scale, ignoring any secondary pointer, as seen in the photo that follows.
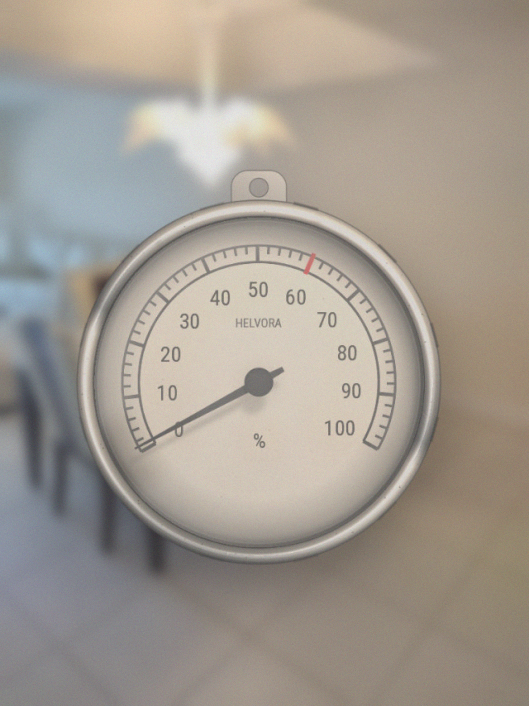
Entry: 1 %
